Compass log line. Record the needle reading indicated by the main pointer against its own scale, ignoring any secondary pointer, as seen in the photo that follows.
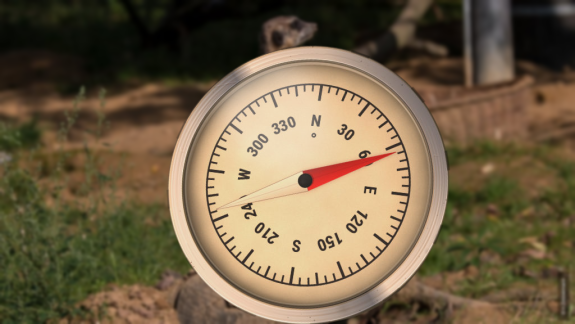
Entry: 65 °
